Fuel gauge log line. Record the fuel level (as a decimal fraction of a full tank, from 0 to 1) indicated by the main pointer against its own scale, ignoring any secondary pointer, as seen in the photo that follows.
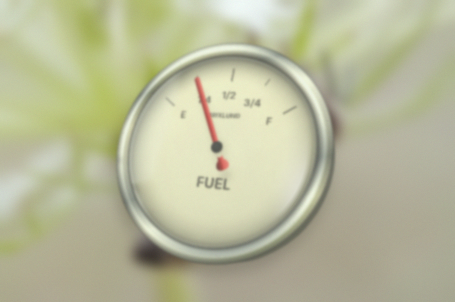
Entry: 0.25
